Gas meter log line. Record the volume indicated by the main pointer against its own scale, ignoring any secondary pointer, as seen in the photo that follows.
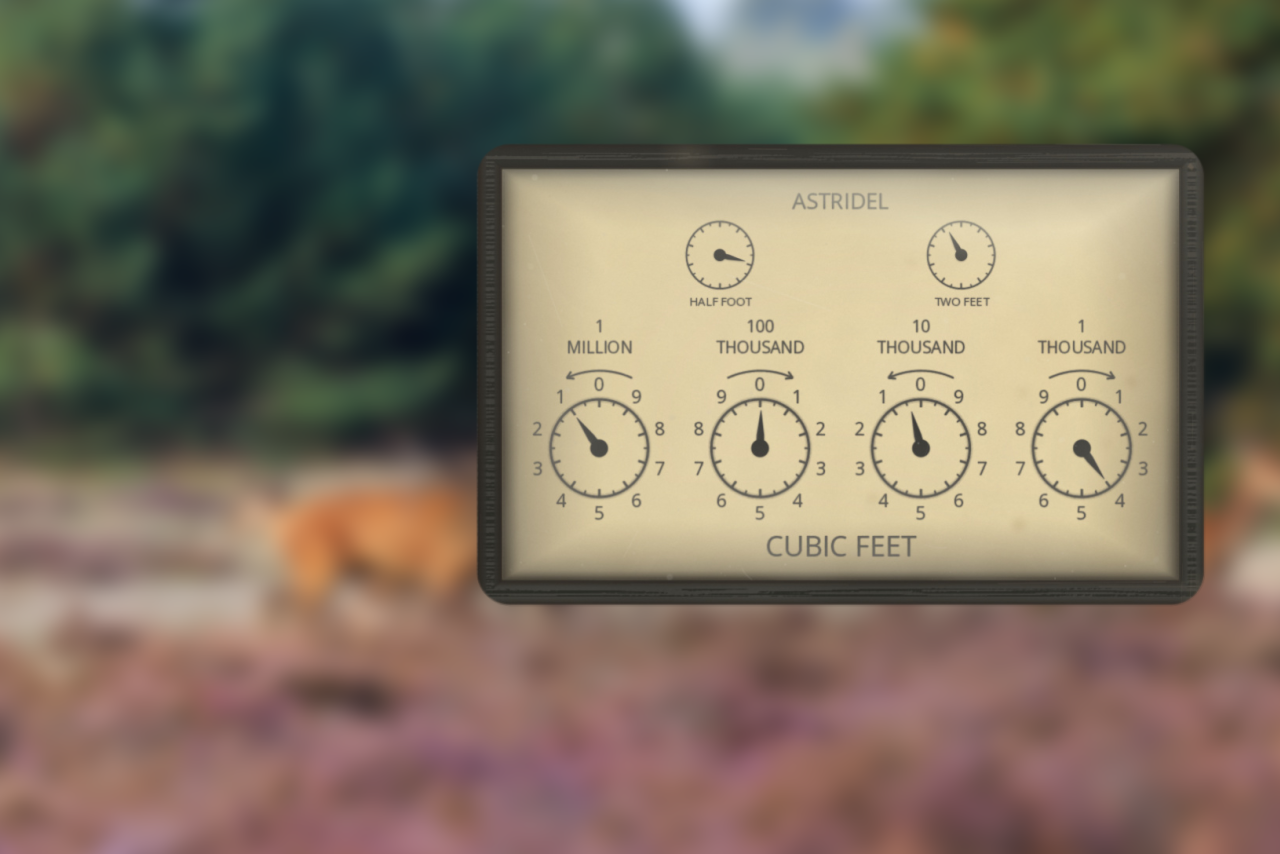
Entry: 100400 ft³
